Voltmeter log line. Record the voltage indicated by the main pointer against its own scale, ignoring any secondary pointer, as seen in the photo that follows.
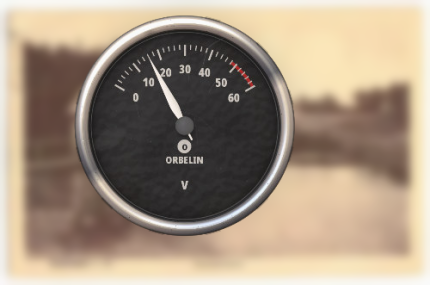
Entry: 16 V
